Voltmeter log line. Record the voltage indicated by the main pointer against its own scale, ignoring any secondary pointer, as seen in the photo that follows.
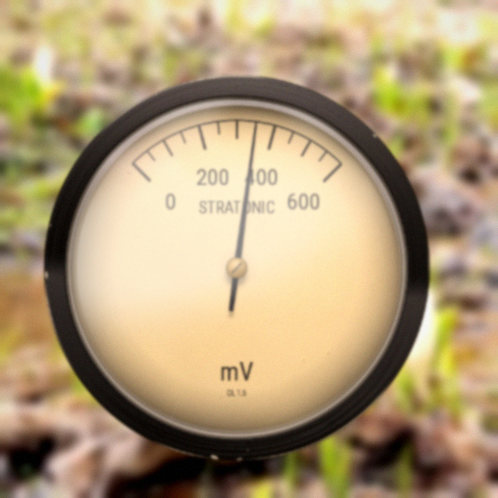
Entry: 350 mV
